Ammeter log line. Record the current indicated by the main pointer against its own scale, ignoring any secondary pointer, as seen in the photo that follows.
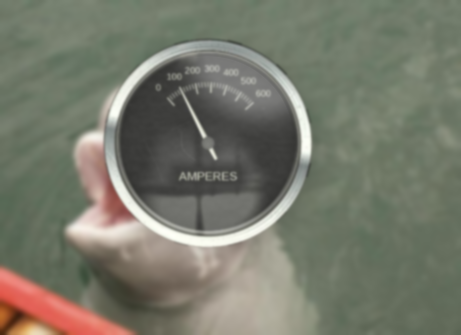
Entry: 100 A
